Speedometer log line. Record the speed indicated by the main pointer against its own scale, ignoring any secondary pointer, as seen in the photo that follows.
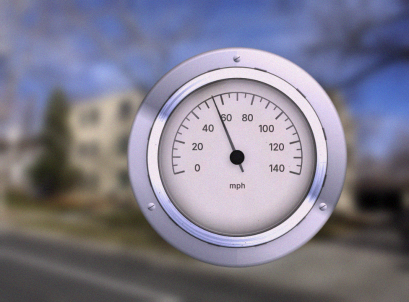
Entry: 55 mph
